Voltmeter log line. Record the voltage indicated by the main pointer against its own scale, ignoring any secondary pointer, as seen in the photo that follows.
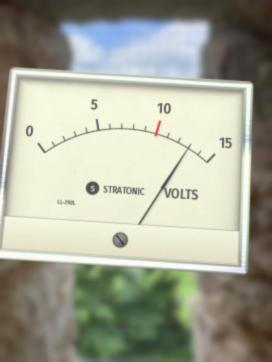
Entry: 13 V
